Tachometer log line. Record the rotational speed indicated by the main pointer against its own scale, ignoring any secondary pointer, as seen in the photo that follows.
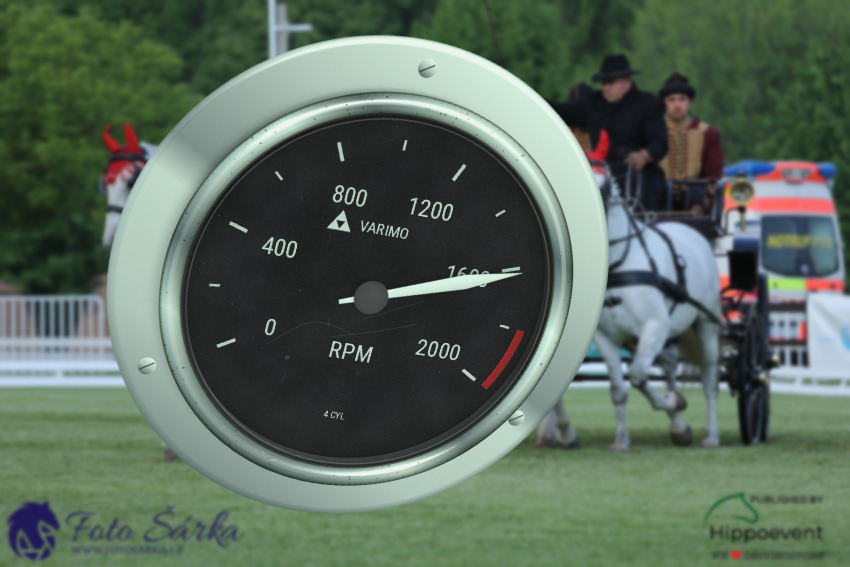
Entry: 1600 rpm
